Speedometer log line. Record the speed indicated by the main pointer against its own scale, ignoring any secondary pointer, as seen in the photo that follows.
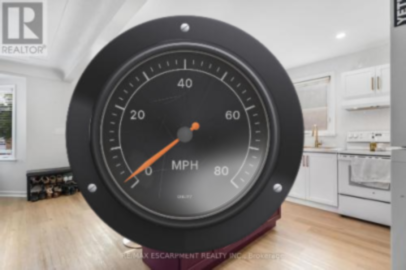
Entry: 2 mph
